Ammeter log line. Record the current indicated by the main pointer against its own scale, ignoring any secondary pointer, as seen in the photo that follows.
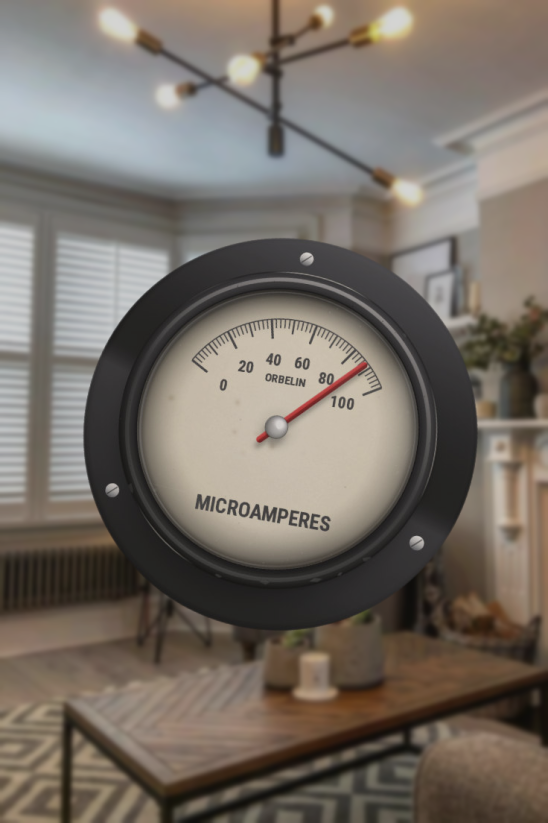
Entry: 88 µA
